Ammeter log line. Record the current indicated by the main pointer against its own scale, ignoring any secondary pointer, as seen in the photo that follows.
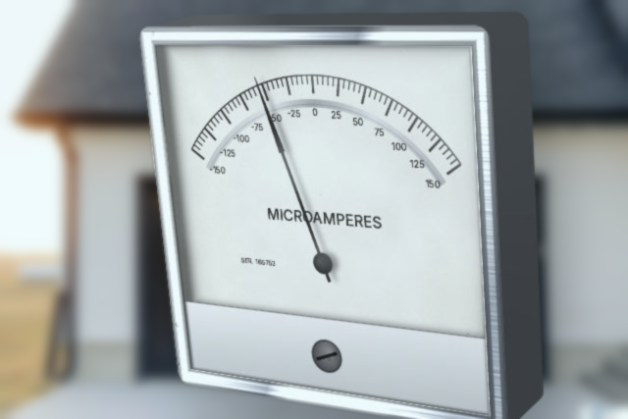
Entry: -50 µA
